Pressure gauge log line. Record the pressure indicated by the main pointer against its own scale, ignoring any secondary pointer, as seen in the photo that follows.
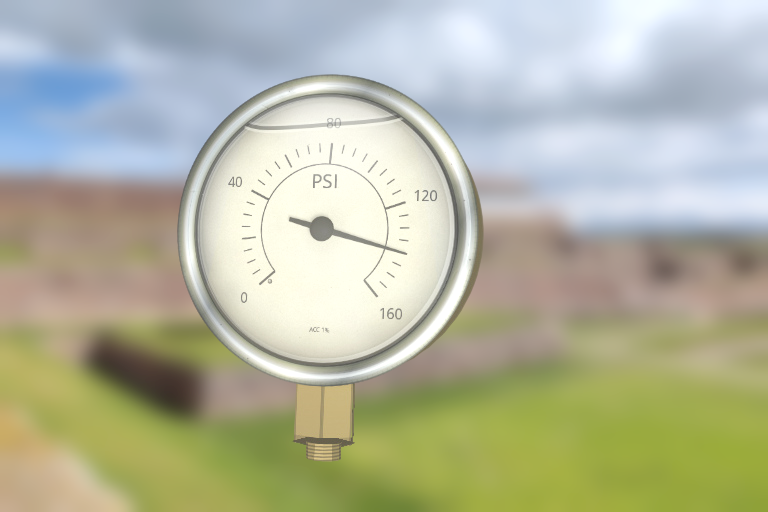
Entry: 140 psi
